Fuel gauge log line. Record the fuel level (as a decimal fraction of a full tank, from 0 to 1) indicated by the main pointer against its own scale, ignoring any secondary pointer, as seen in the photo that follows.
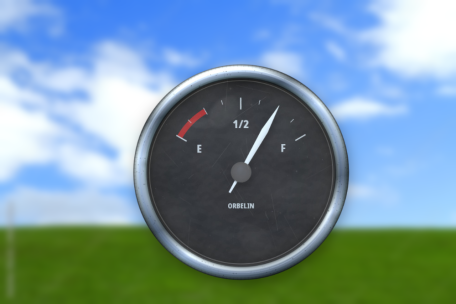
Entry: 0.75
